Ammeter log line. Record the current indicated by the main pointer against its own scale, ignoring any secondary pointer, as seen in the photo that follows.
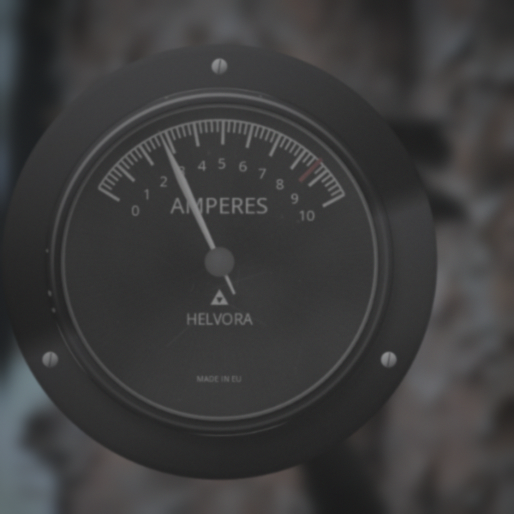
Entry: 2.8 A
